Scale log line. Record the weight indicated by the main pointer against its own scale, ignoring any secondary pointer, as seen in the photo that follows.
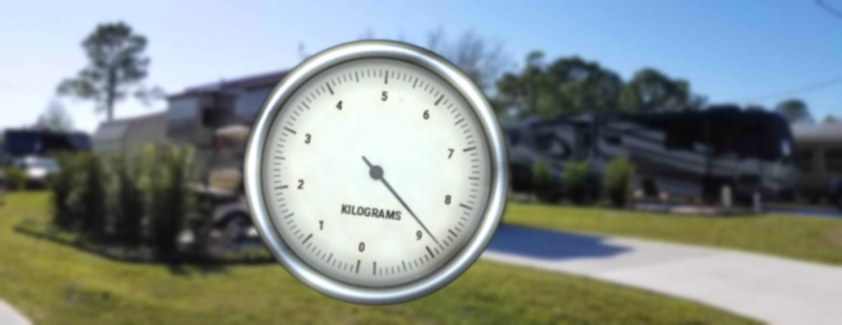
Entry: 8.8 kg
